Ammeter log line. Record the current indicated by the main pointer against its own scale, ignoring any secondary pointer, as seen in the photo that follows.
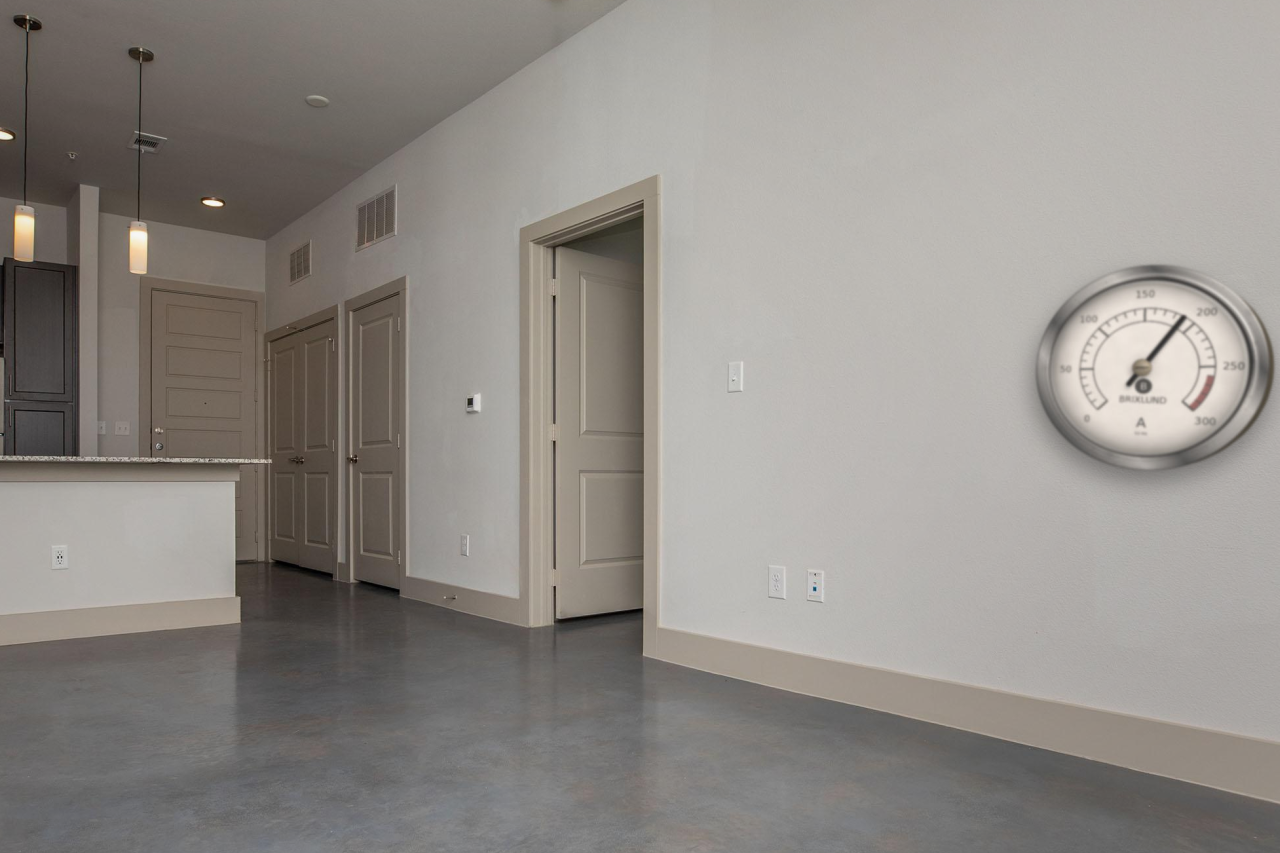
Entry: 190 A
